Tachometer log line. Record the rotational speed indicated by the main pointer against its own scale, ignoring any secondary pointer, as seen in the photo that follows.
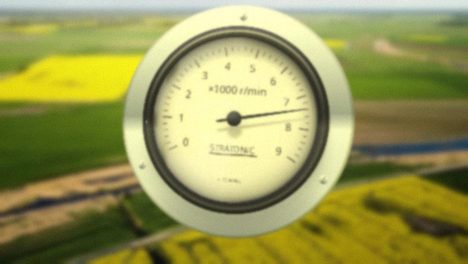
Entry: 7400 rpm
